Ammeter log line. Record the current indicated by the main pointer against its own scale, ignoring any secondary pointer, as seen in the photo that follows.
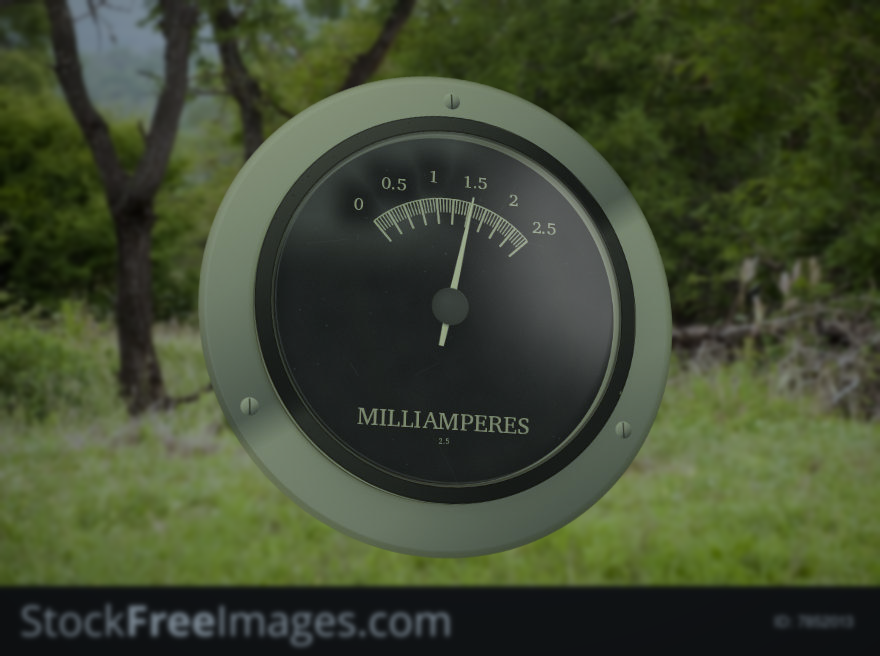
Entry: 1.5 mA
